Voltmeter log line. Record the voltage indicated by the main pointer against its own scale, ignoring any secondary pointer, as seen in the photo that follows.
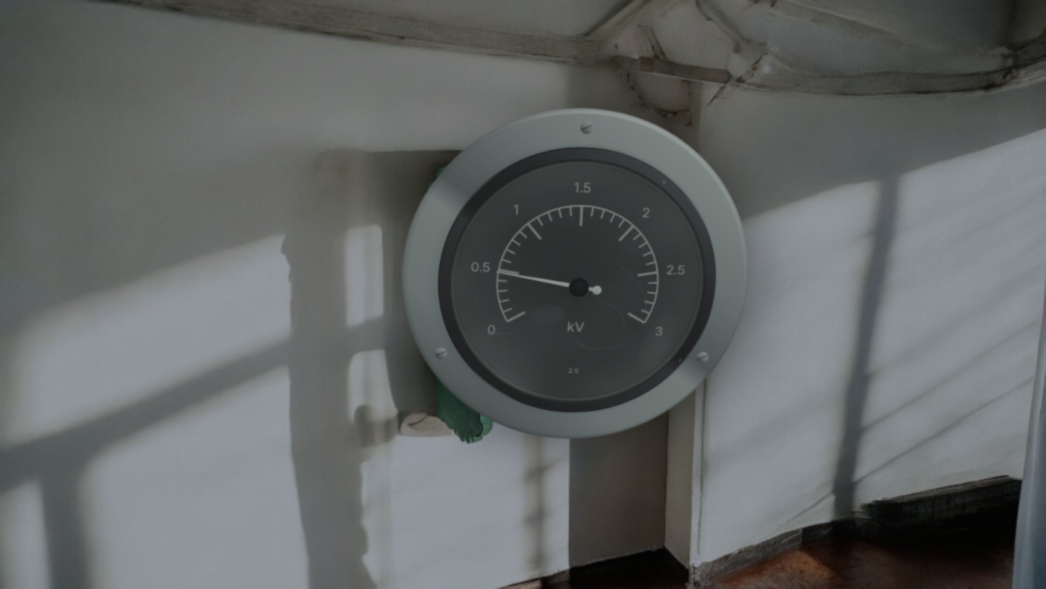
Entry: 0.5 kV
